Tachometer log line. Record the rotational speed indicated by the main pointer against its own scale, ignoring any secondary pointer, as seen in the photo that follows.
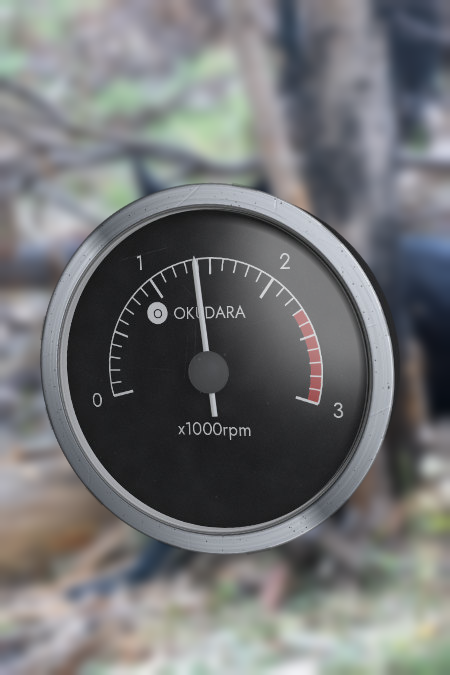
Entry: 1400 rpm
